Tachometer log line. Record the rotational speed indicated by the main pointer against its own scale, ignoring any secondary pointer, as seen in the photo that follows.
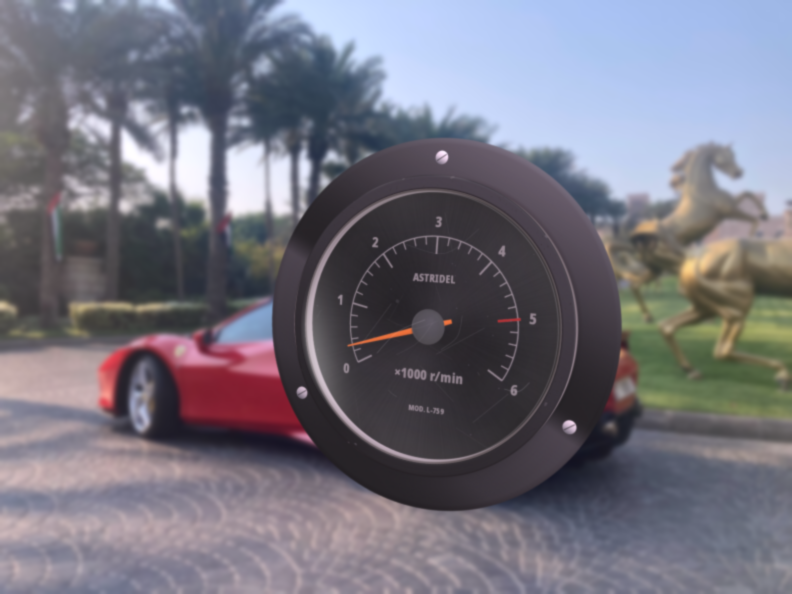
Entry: 300 rpm
